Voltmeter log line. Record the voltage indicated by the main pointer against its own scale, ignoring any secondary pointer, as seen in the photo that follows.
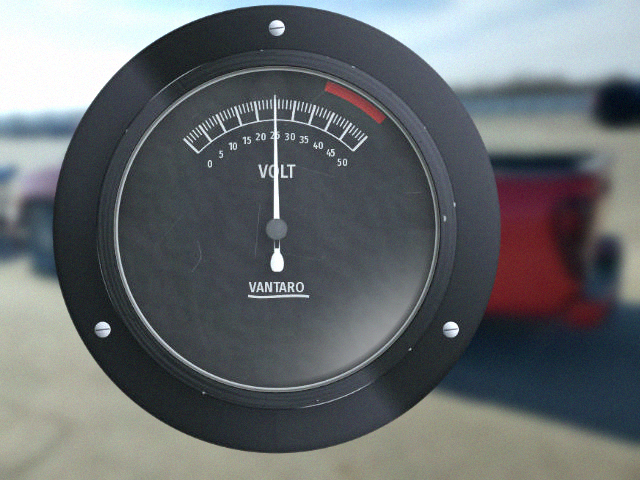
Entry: 25 V
